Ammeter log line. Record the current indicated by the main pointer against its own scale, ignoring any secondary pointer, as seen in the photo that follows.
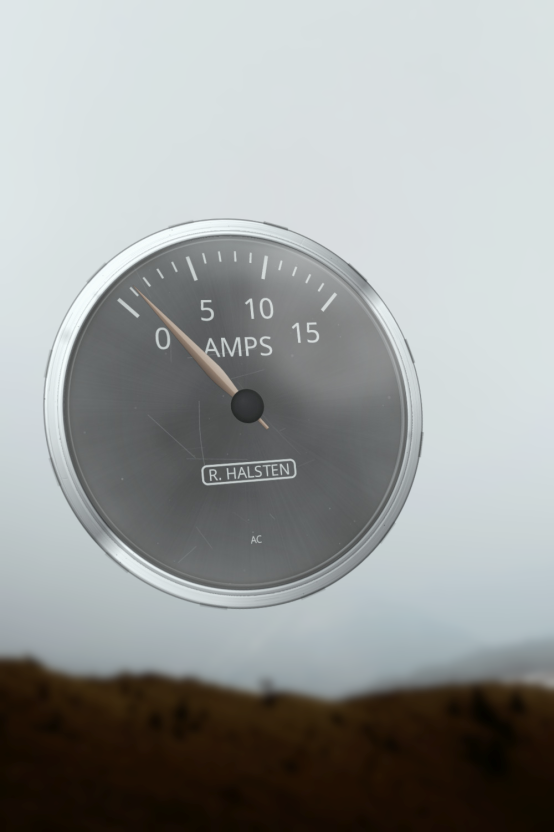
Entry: 1 A
